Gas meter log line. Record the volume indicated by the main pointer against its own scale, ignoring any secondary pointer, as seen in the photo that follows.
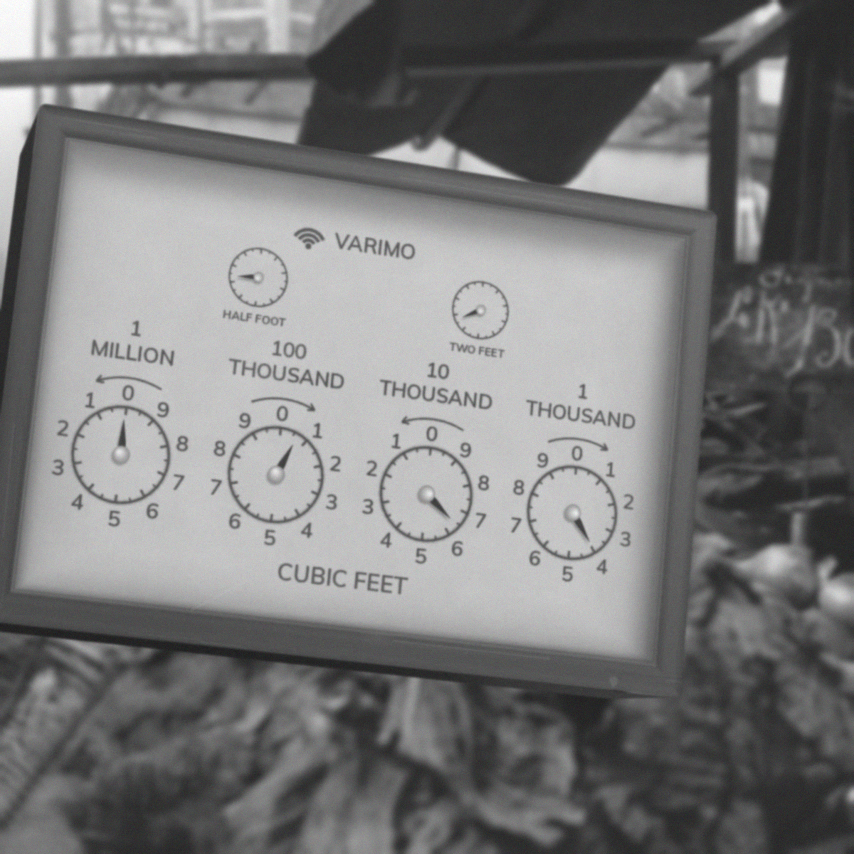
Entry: 6400 ft³
